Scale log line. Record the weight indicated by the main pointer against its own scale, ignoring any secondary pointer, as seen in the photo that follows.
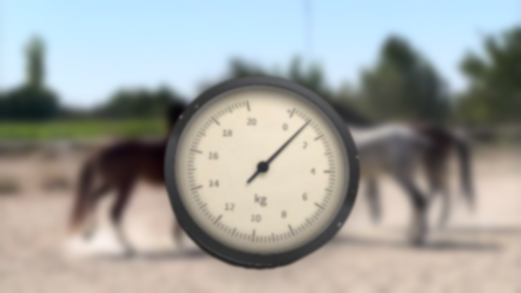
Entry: 1 kg
